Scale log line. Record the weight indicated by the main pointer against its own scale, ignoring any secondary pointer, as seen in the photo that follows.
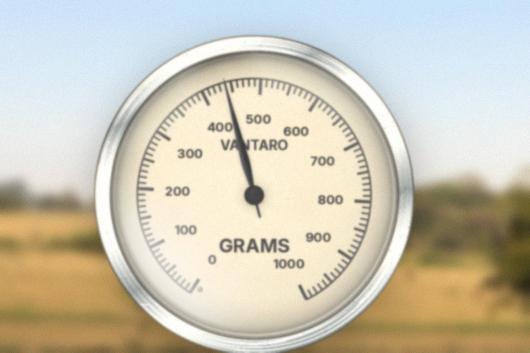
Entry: 440 g
